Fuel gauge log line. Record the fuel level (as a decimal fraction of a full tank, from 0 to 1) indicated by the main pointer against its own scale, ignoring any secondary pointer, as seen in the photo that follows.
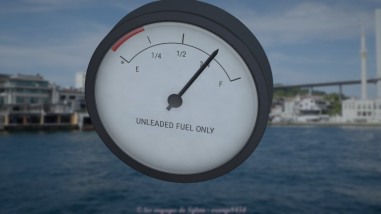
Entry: 0.75
